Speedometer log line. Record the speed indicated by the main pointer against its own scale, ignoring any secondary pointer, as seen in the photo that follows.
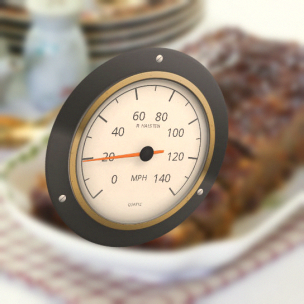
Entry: 20 mph
